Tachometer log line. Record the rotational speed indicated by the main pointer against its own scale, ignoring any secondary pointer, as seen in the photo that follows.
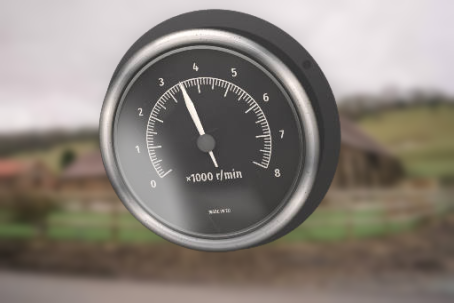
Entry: 3500 rpm
